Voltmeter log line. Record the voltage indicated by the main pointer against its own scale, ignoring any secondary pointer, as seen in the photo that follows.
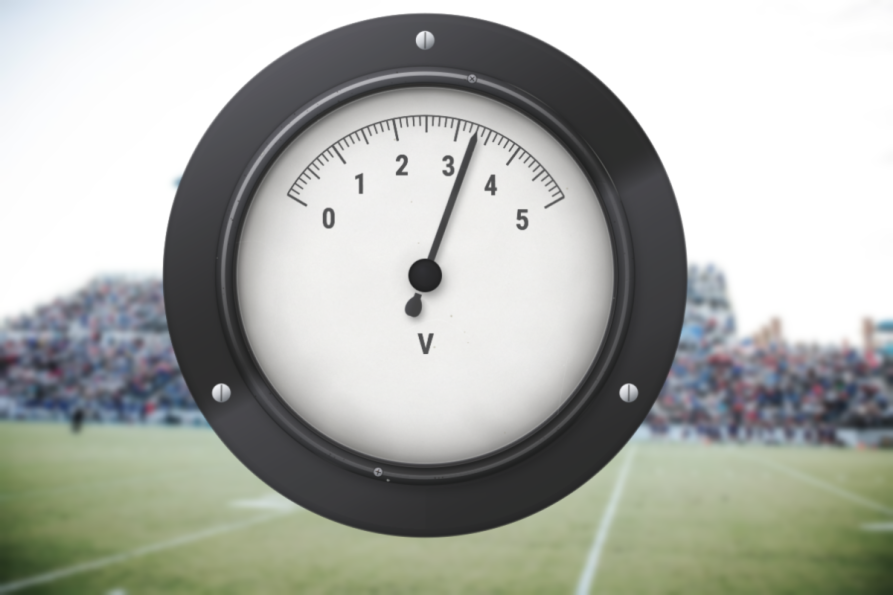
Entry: 3.3 V
